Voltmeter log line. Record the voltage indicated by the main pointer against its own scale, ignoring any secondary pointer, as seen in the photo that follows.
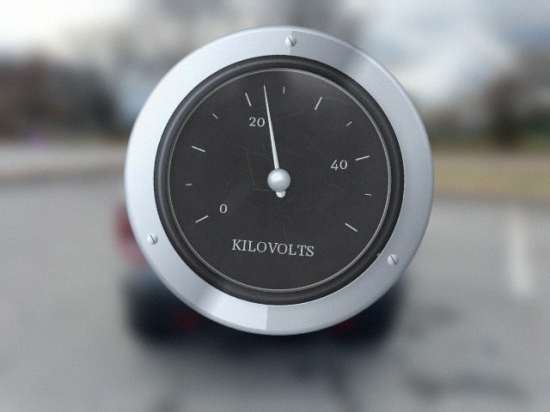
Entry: 22.5 kV
